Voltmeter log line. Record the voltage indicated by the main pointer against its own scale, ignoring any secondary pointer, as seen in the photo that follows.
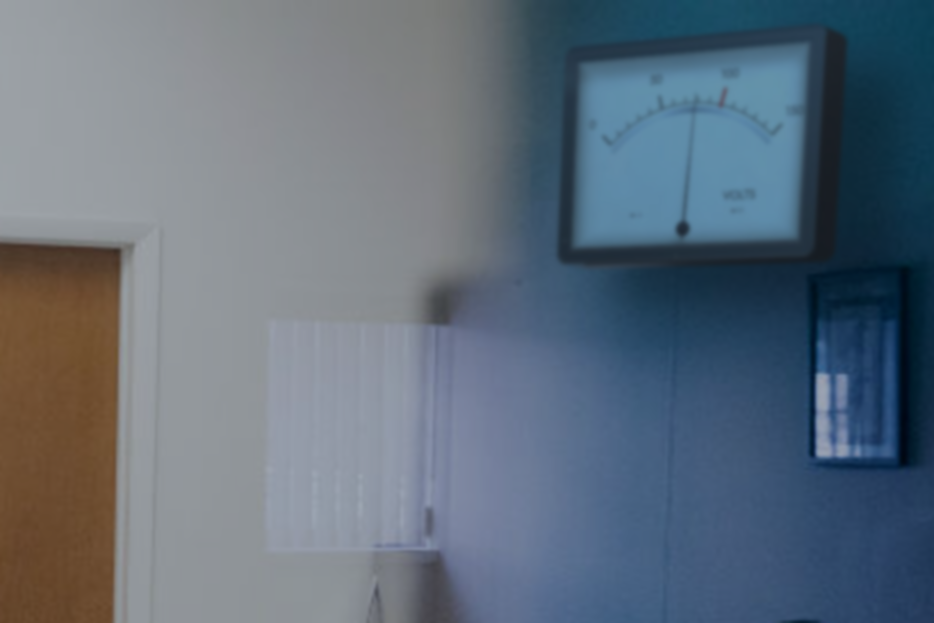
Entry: 80 V
